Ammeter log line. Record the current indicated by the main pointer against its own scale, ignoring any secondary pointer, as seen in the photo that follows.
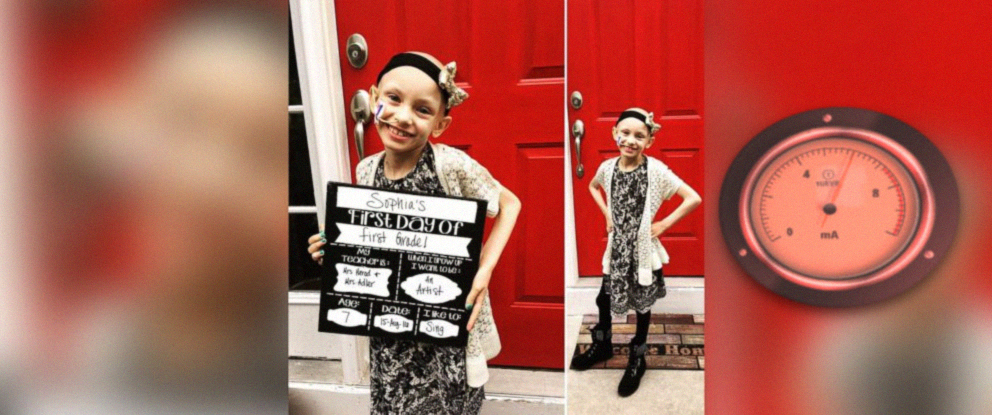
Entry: 6 mA
